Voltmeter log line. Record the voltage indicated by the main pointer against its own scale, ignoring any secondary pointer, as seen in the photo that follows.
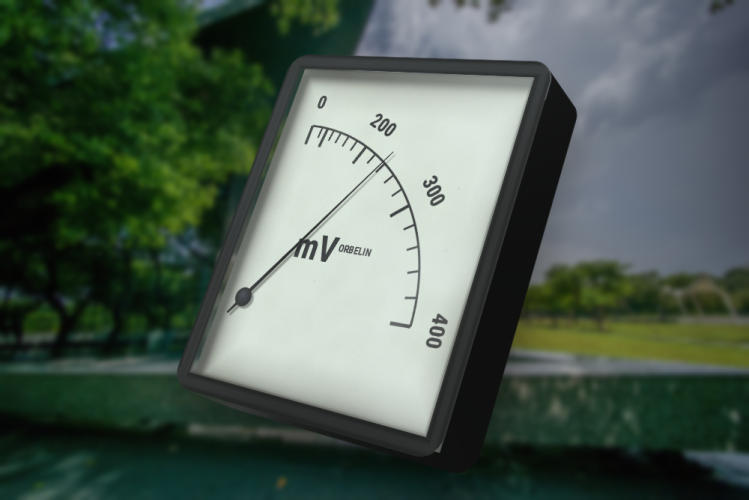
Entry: 240 mV
